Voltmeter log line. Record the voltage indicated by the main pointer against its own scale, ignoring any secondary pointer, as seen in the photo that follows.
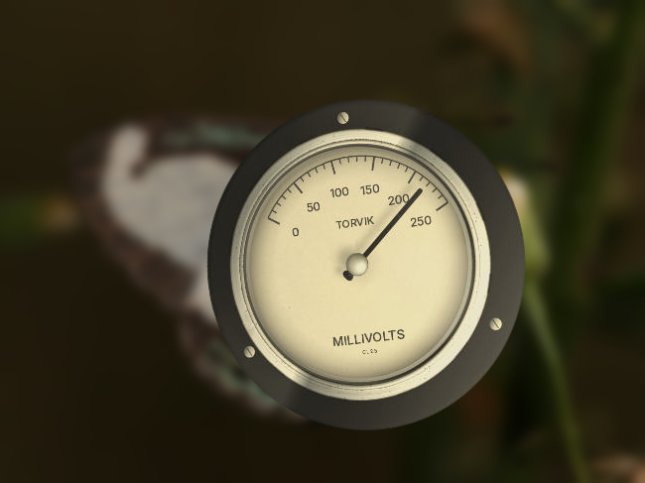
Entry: 220 mV
